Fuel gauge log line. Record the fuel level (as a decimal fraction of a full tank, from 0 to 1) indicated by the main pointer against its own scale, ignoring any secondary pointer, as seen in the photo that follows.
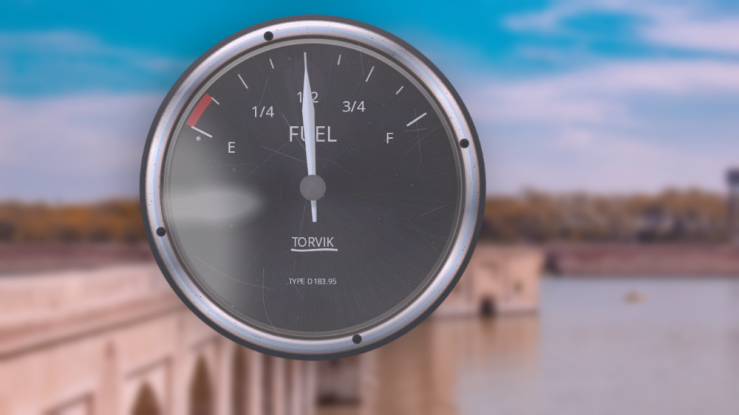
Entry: 0.5
